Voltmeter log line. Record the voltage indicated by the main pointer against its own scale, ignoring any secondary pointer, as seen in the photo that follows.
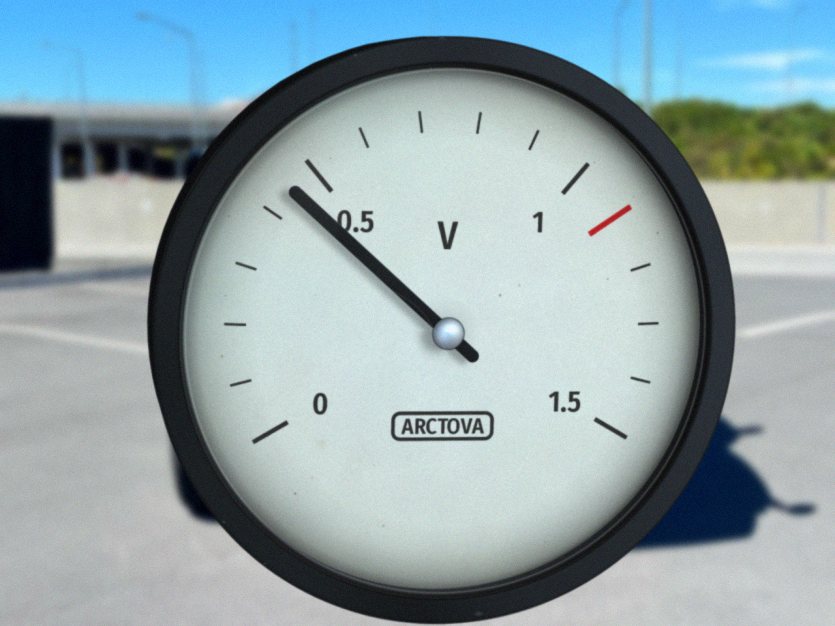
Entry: 0.45 V
